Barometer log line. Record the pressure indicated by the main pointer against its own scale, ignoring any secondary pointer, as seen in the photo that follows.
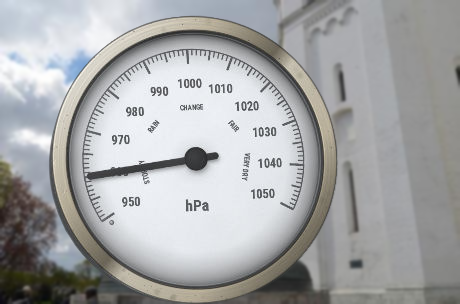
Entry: 960 hPa
